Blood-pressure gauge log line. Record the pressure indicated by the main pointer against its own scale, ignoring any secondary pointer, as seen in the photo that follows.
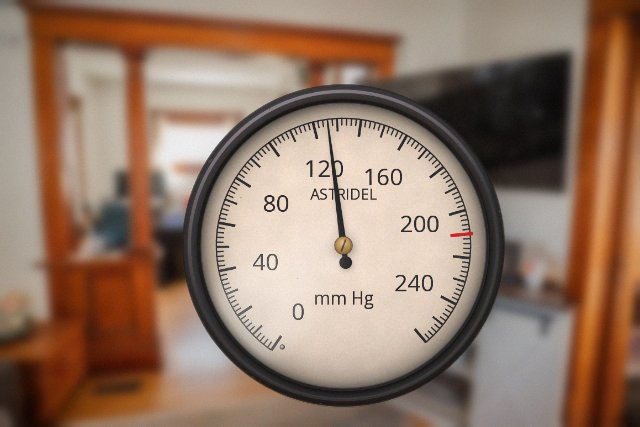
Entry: 126 mmHg
